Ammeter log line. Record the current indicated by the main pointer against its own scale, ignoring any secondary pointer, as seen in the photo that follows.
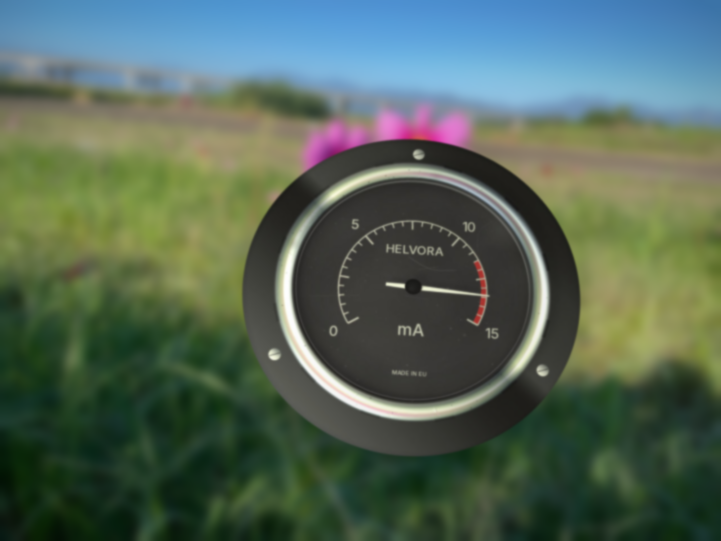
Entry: 13.5 mA
